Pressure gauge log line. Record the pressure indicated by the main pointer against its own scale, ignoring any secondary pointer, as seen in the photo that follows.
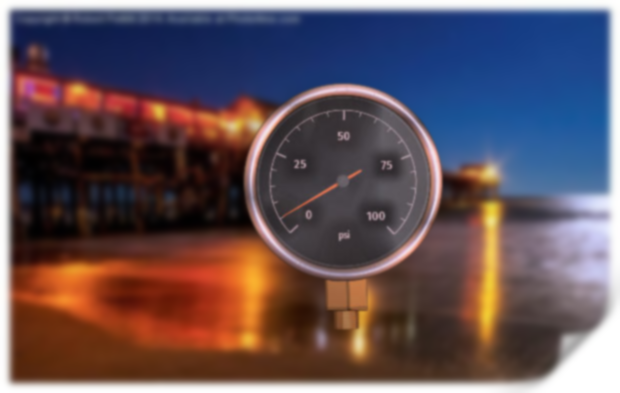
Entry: 5 psi
